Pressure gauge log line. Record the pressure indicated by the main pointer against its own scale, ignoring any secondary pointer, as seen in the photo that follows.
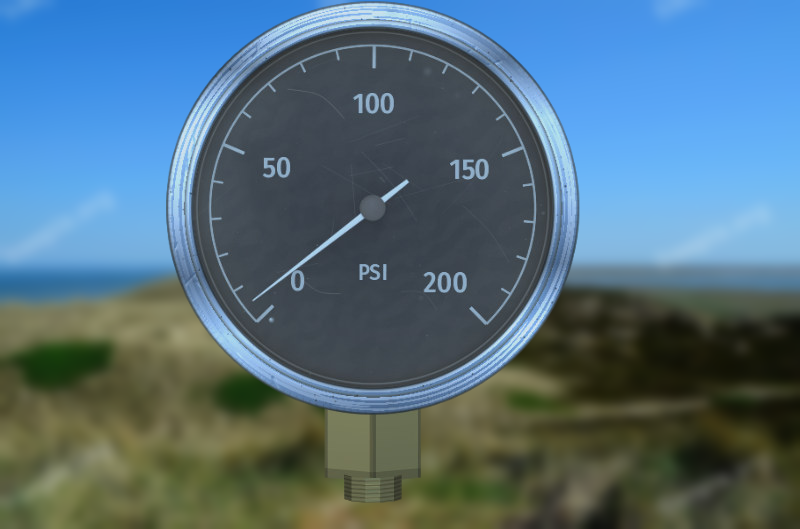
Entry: 5 psi
